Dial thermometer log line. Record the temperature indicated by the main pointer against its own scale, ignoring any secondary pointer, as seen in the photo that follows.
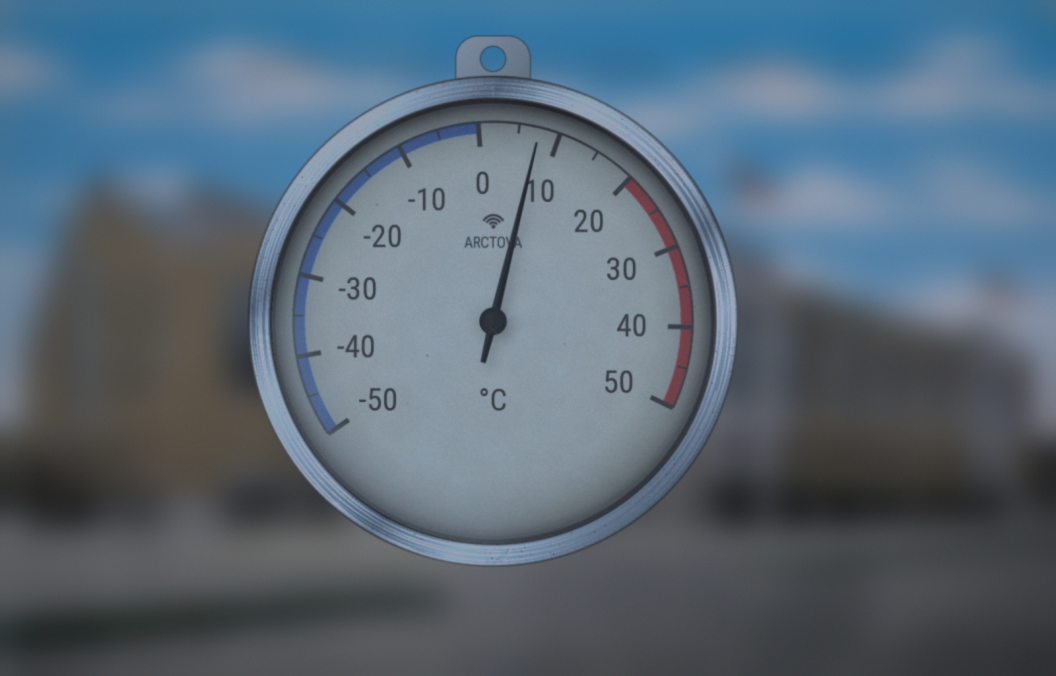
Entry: 7.5 °C
